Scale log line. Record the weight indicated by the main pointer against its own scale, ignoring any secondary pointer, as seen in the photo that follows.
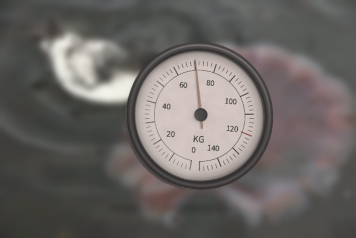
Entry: 70 kg
